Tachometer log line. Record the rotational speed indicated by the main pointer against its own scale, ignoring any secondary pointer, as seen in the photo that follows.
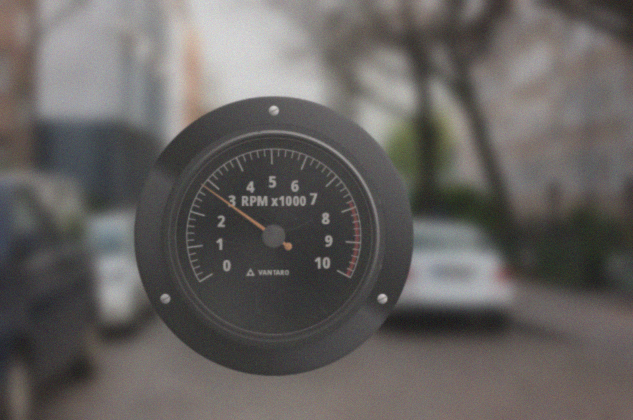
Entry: 2800 rpm
